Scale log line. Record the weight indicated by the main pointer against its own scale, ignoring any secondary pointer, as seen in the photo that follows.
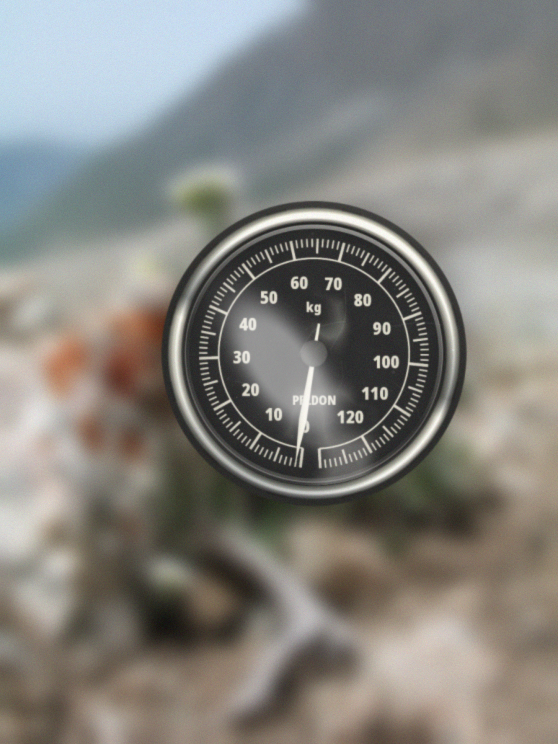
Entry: 1 kg
